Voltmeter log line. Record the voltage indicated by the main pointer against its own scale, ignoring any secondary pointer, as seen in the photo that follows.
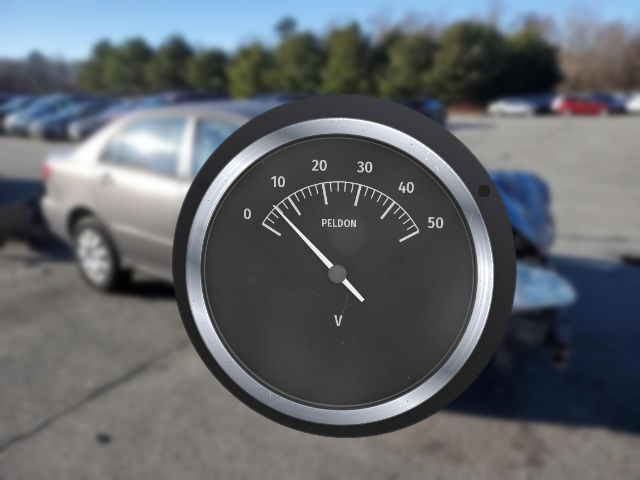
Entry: 6 V
